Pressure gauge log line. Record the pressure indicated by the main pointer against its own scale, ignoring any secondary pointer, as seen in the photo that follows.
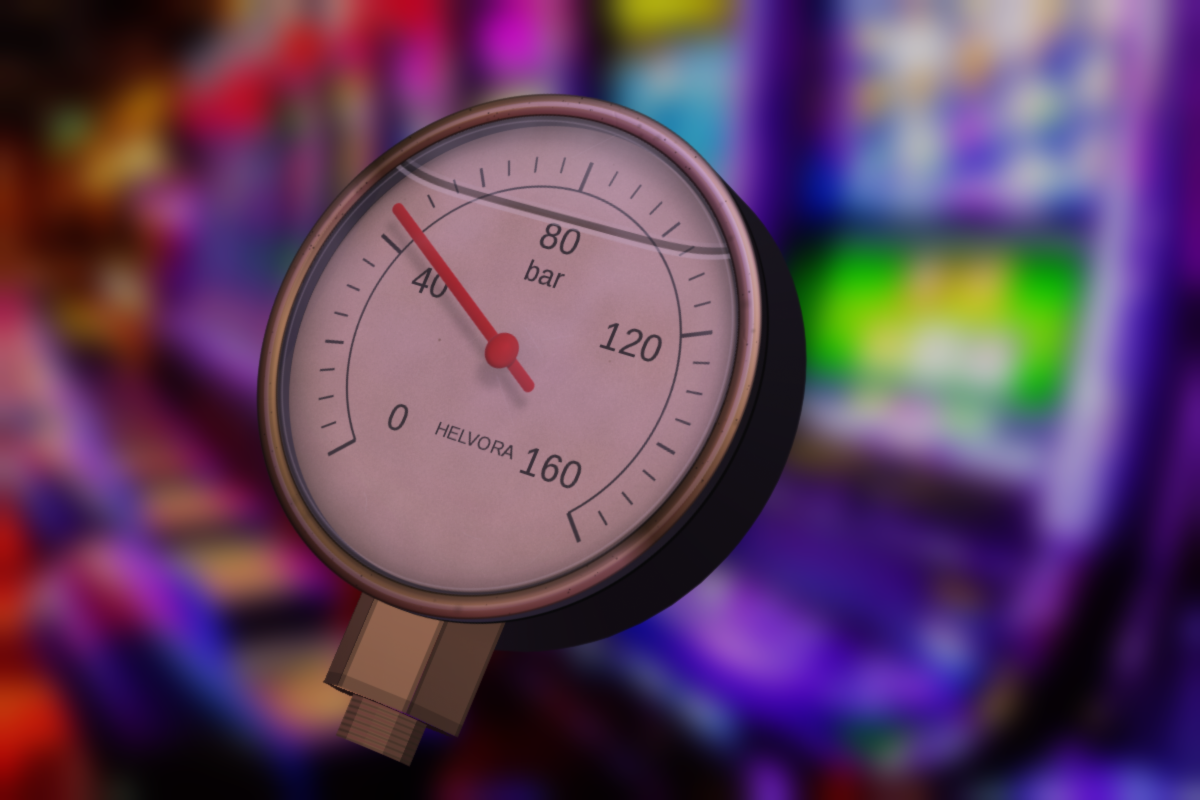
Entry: 45 bar
